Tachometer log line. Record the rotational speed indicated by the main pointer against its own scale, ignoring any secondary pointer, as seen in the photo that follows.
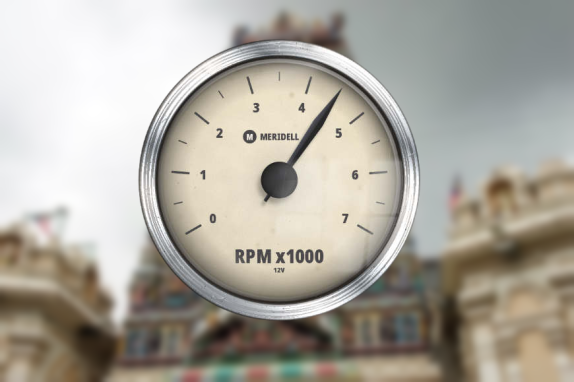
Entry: 4500 rpm
